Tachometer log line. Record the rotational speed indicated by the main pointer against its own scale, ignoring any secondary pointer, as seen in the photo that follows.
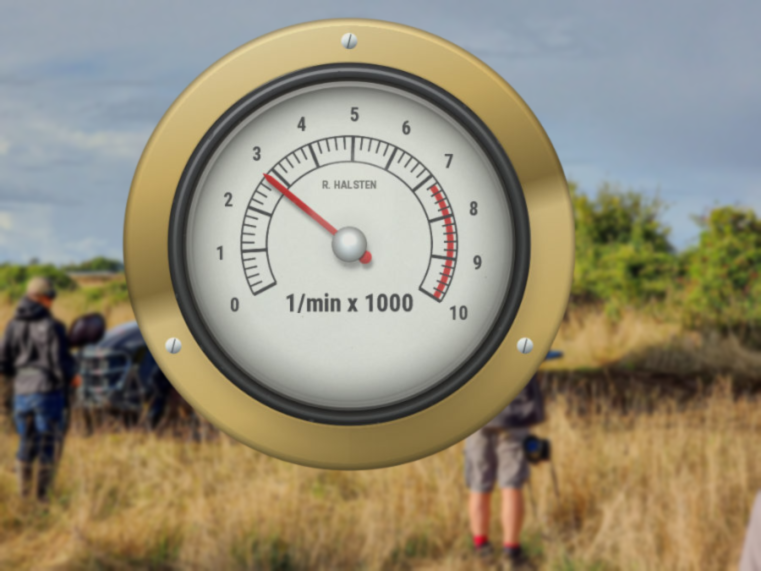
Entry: 2800 rpm
